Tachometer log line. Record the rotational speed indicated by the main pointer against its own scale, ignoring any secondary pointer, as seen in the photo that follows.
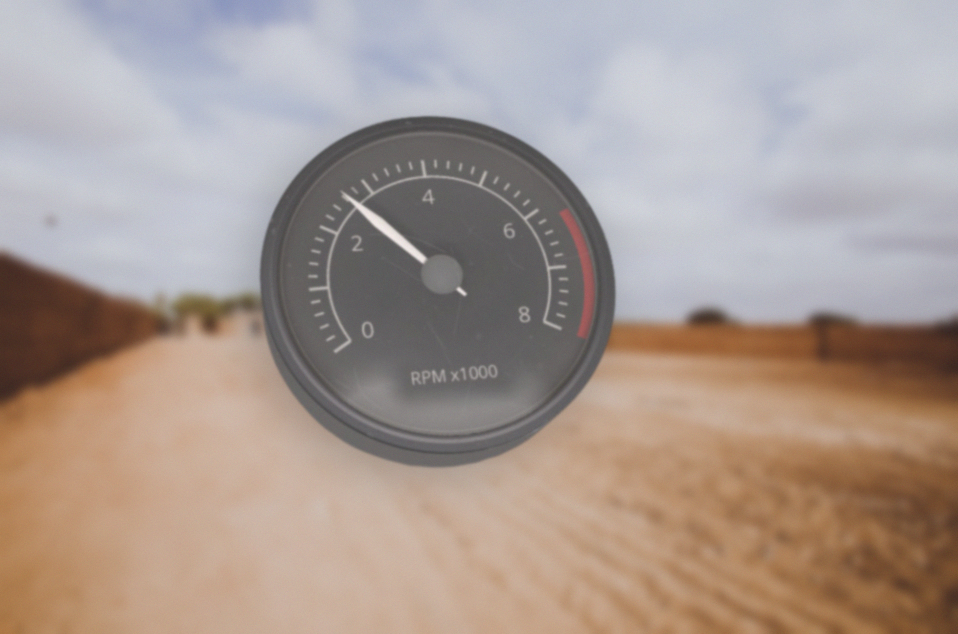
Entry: 2600 rpm
